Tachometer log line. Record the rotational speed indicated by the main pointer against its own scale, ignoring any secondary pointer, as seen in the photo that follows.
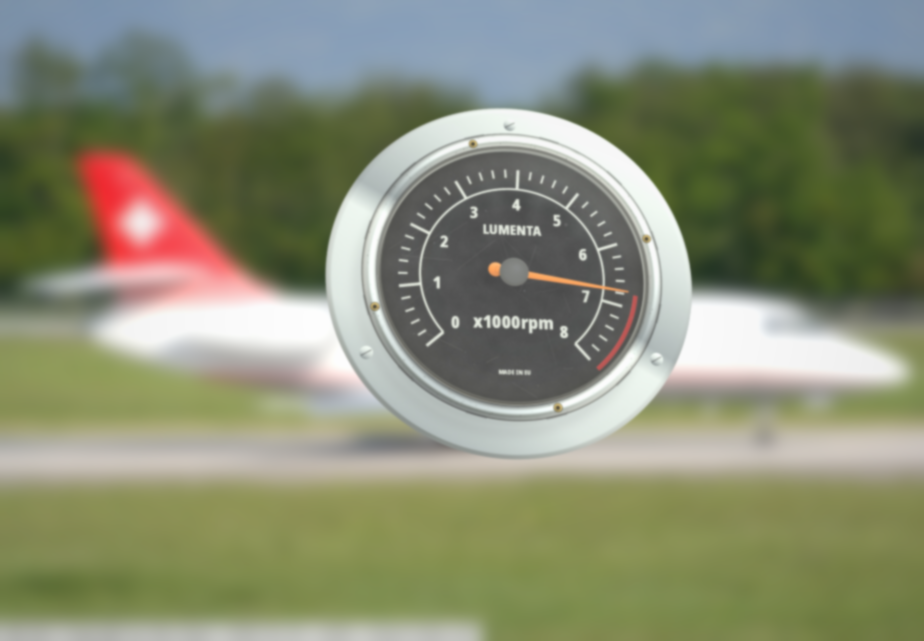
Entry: 6800 rpm
